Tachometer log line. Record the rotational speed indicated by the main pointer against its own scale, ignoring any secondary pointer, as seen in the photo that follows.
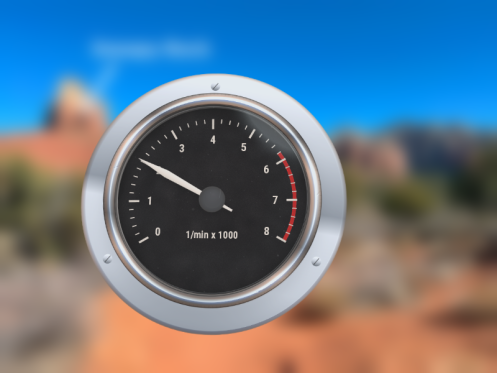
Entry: 2000 rpm
